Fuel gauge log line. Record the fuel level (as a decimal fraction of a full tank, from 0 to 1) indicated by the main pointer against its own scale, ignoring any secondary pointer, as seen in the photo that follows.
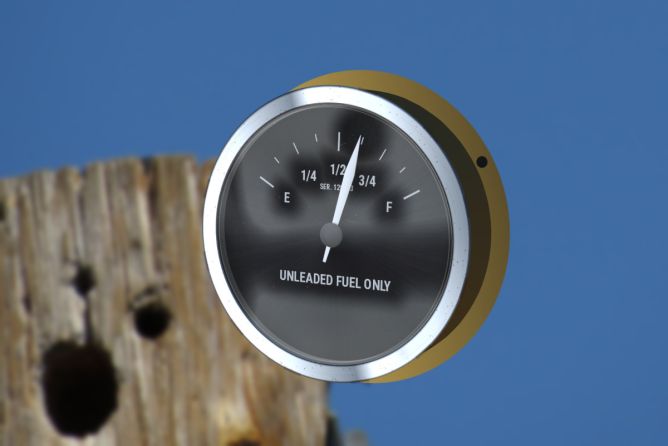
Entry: 0.625
